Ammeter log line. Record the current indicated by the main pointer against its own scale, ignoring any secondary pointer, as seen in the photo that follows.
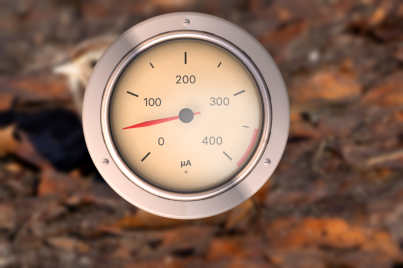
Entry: 50 µA
